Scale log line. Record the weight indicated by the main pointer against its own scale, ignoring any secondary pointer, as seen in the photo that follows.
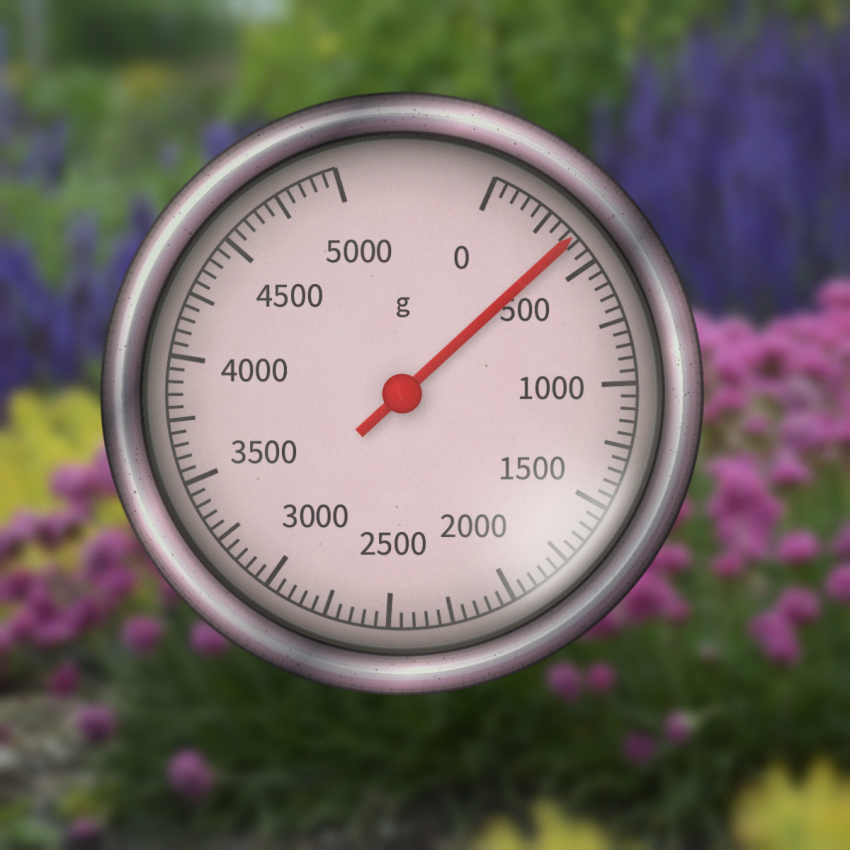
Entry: 375 g
